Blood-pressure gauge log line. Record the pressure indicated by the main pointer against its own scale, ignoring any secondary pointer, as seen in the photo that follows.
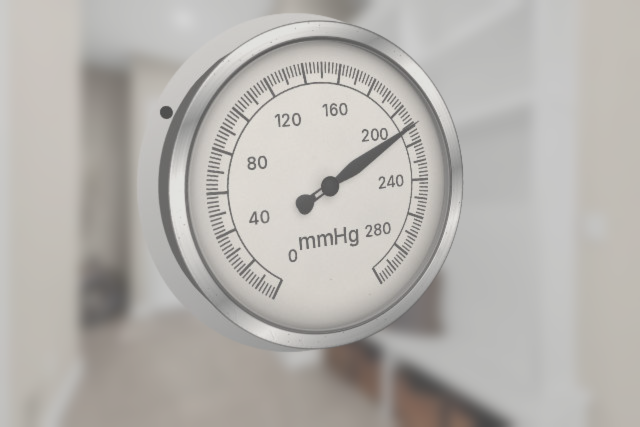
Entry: 210 mmHg
